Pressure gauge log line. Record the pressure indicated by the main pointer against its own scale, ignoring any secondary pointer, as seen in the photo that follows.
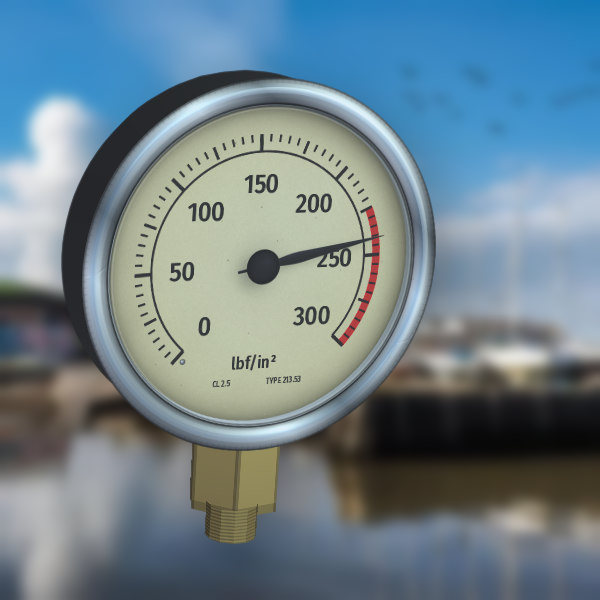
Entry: 240 psi
